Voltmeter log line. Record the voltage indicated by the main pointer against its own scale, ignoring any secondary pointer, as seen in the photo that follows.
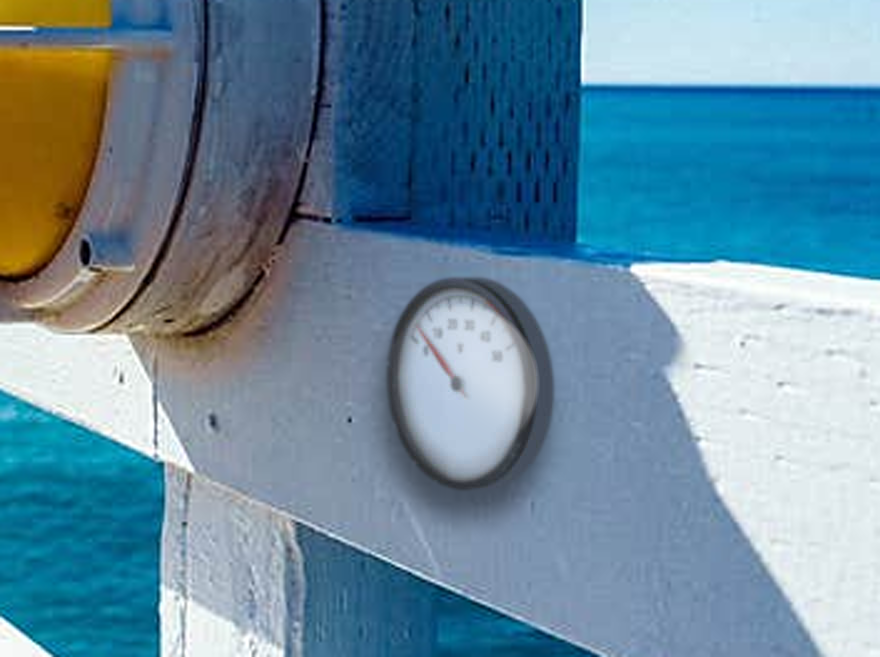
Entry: 5 V
